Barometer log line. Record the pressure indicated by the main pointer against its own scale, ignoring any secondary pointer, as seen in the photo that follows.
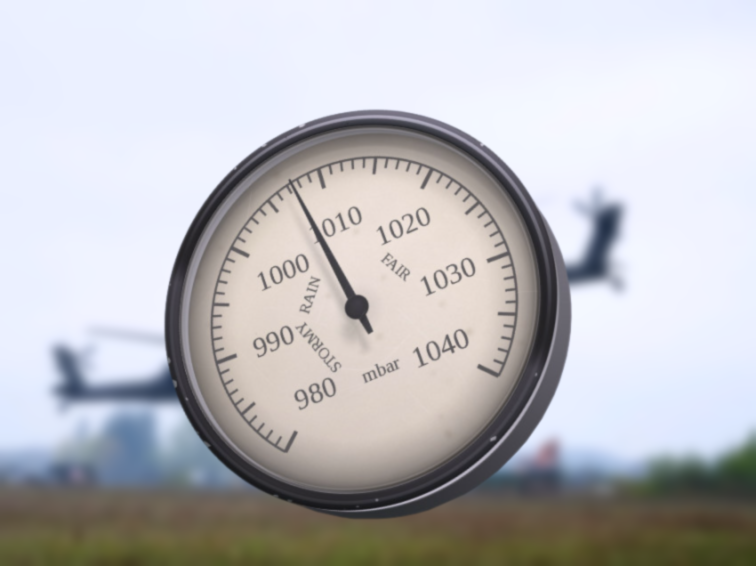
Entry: 1007.5 mbar
